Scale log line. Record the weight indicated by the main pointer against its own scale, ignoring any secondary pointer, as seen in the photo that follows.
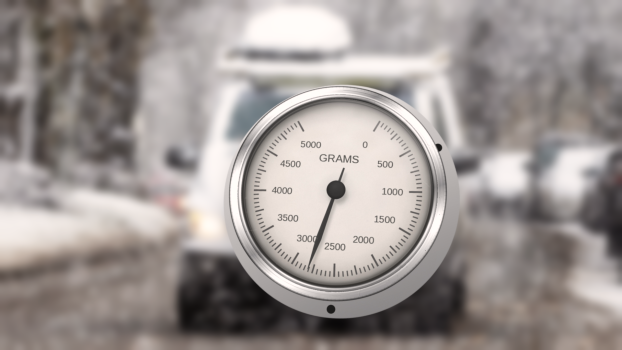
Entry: 2800 g
